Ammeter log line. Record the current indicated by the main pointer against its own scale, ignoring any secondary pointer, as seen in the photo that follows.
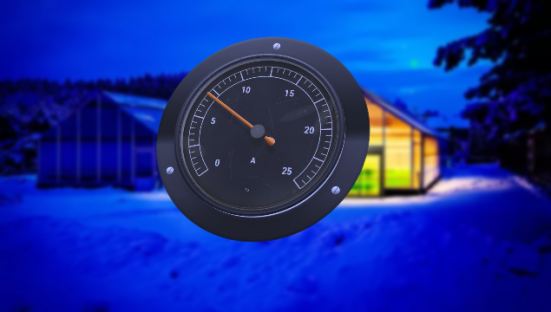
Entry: 7 A
